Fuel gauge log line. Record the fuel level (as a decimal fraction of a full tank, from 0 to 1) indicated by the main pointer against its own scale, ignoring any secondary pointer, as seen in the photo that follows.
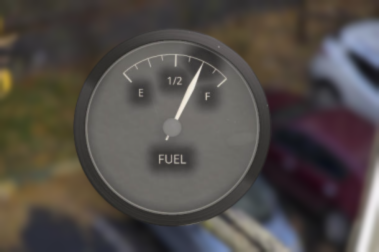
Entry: 0.75
